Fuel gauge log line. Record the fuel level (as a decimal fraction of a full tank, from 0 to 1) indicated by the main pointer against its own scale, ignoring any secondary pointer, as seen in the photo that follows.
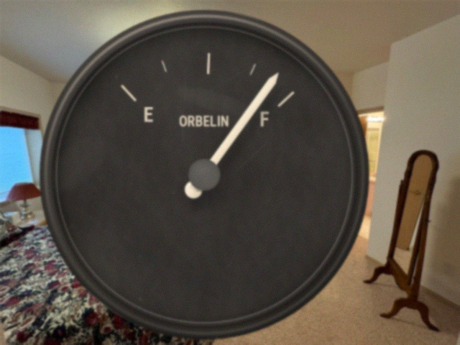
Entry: 0.875
